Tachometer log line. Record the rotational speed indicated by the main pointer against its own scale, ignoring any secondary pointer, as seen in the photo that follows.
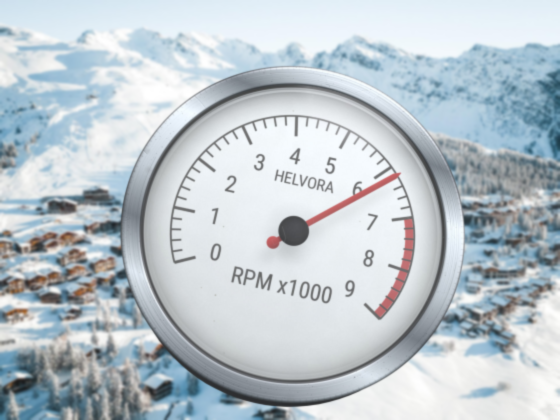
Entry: 6200 rpm
